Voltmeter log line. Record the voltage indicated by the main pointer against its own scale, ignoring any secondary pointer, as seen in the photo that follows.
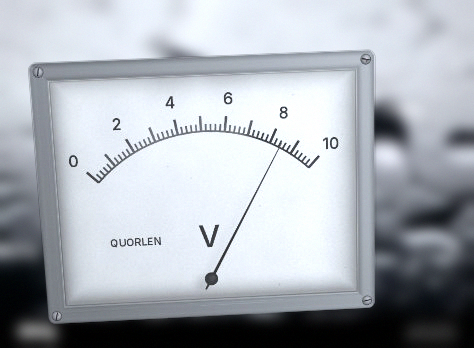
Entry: 8.4 V
